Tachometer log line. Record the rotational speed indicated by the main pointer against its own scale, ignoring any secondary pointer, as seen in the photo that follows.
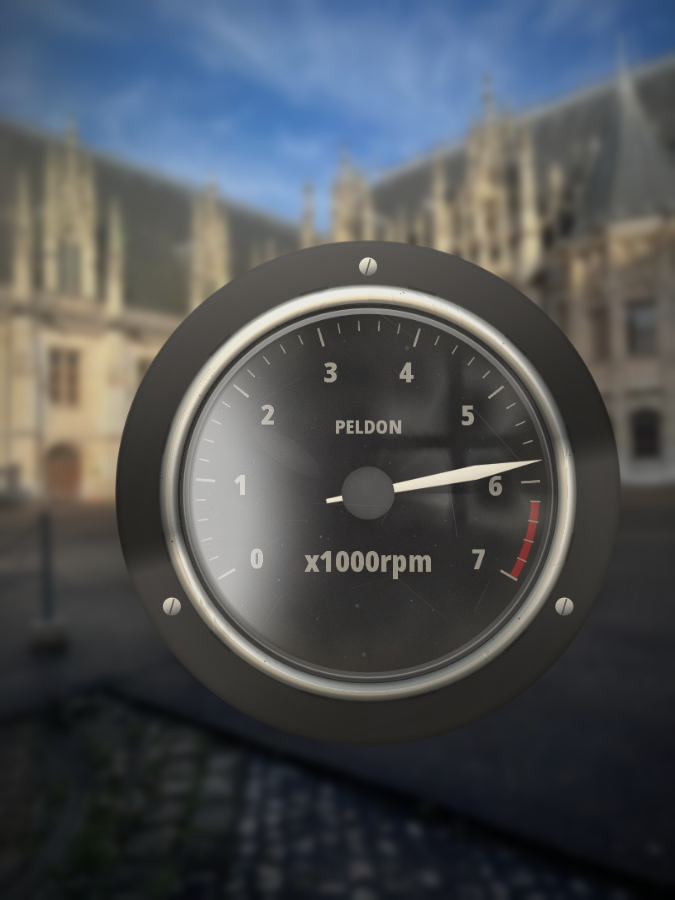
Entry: 5800 rpm
